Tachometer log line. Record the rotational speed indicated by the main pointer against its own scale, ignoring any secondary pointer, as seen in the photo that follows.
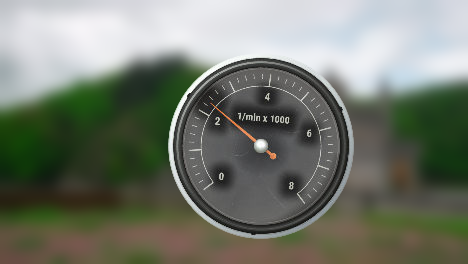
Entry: 2300 rpm
